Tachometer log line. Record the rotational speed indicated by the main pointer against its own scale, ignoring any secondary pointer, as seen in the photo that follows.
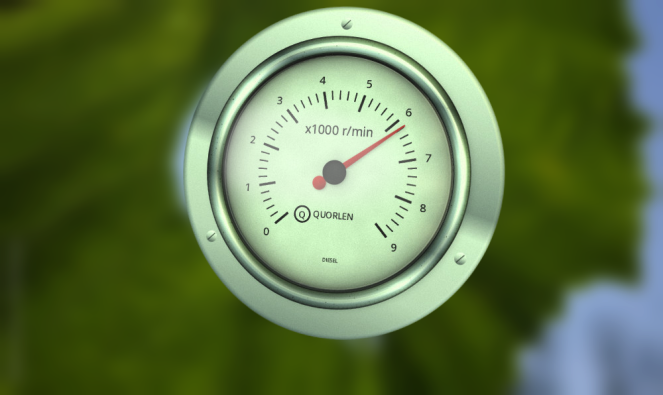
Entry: 6200 rpm
